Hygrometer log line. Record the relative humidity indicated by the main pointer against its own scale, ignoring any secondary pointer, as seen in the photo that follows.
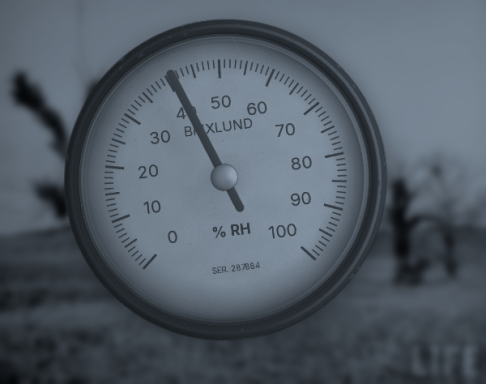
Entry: 41 %
